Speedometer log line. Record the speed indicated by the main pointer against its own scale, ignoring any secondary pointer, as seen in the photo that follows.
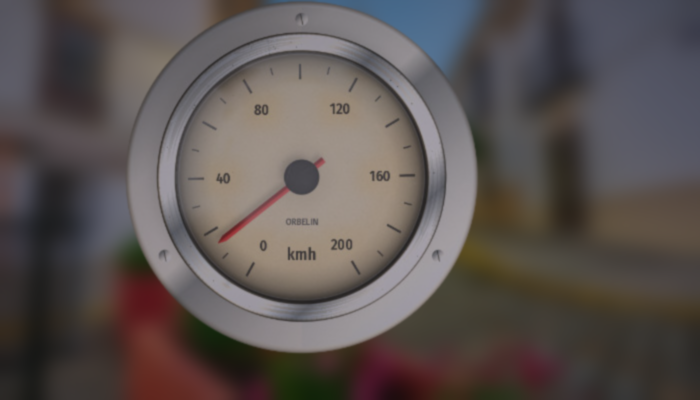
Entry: 15 km/h
